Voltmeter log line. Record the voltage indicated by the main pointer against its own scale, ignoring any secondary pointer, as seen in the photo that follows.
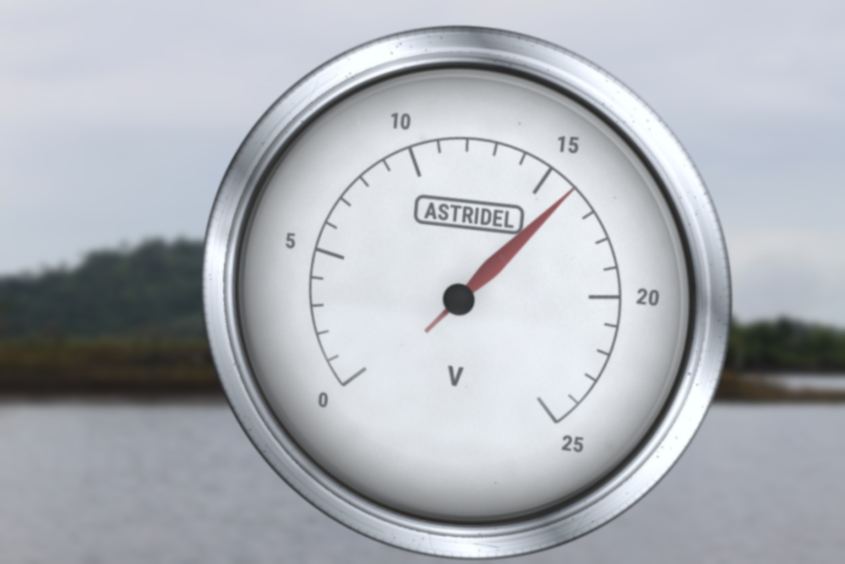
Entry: 16 V
